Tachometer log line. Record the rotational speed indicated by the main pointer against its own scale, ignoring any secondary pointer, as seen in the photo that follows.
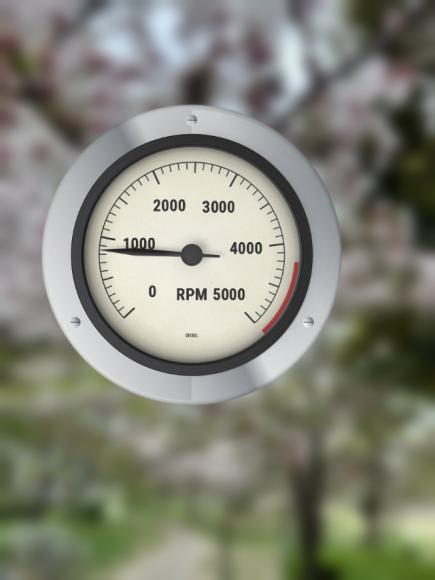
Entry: 850 rpm
